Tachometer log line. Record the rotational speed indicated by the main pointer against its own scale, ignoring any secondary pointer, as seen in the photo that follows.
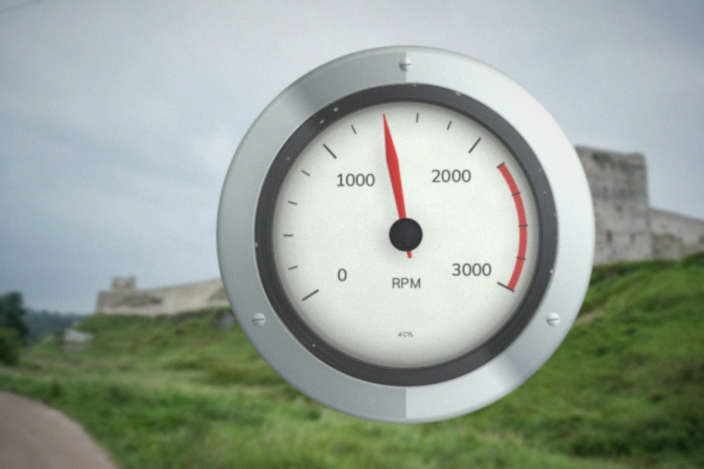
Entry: 1400 rpm
